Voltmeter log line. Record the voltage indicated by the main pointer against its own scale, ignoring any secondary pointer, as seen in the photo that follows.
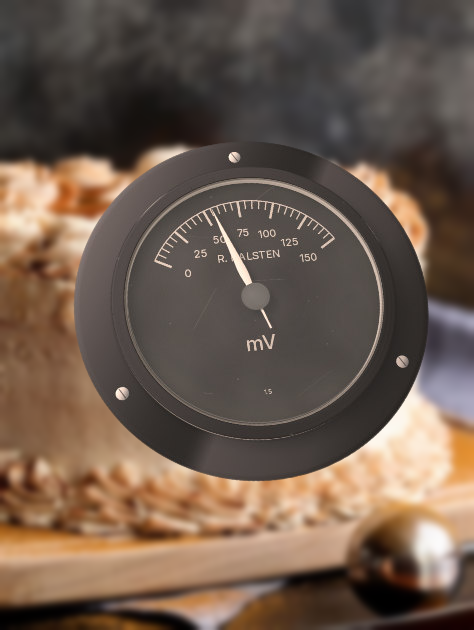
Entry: 55 mV
